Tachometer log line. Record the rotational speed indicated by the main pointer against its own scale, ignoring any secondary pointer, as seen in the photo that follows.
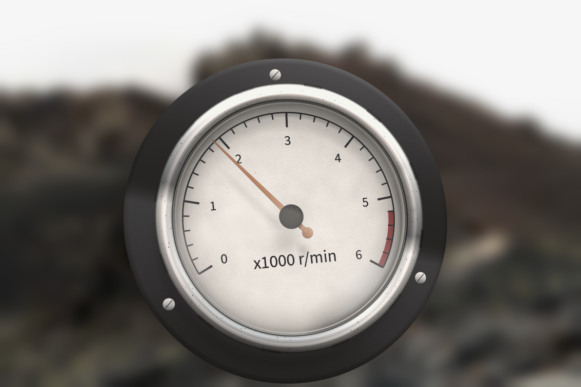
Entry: 1900 rpm
